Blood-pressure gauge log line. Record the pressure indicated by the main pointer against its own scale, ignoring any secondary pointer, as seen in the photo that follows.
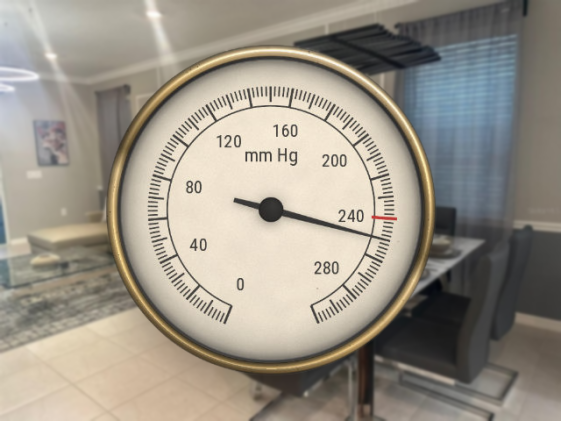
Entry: 250 mmHg
